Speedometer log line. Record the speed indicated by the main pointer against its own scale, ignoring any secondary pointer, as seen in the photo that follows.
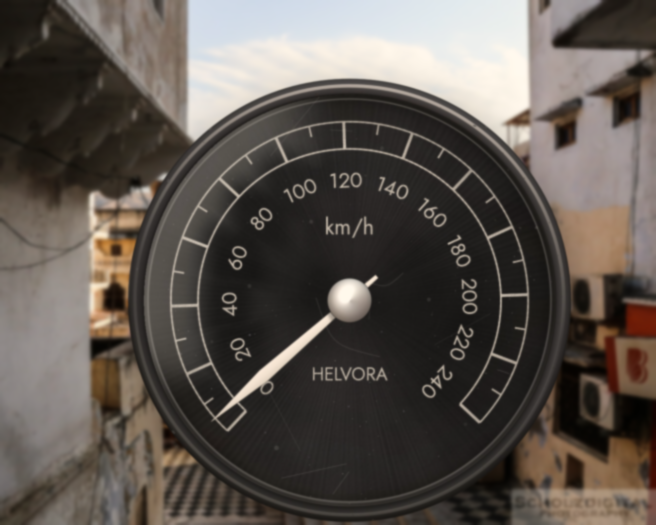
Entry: 5 km/h
